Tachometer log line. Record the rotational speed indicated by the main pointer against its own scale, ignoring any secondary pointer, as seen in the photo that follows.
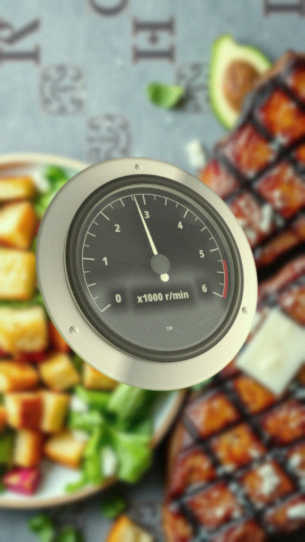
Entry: 2750 rpm
